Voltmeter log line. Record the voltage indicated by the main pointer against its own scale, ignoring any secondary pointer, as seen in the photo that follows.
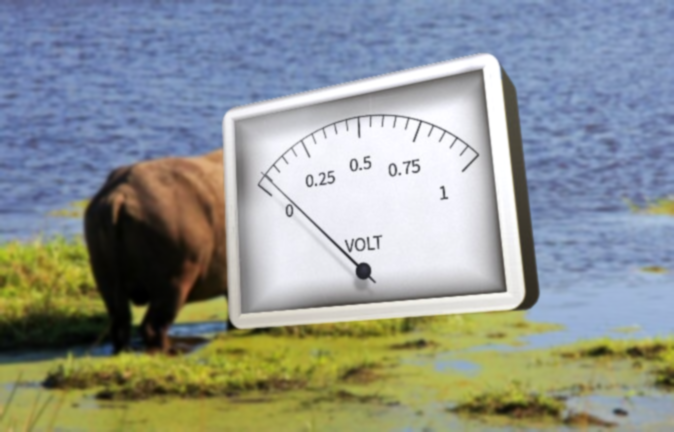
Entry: 0.05 V
